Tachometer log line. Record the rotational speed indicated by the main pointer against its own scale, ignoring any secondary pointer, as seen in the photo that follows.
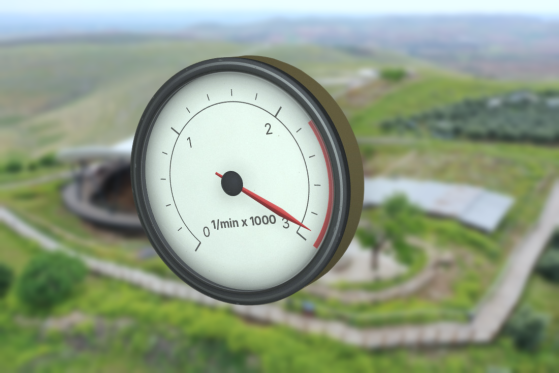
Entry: 2900 rpm
